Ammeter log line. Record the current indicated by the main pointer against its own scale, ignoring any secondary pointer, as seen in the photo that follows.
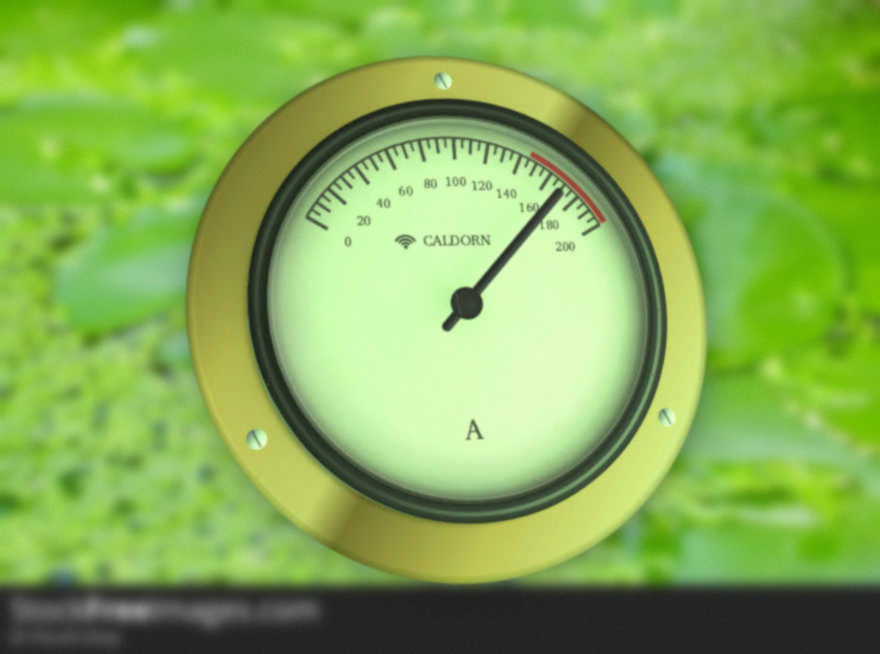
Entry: 170 A
